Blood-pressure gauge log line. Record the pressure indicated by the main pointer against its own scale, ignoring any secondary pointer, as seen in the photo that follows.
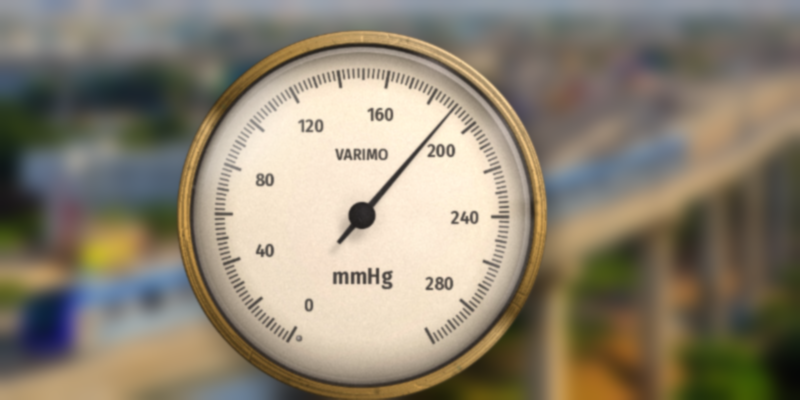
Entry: 190 mmHg
